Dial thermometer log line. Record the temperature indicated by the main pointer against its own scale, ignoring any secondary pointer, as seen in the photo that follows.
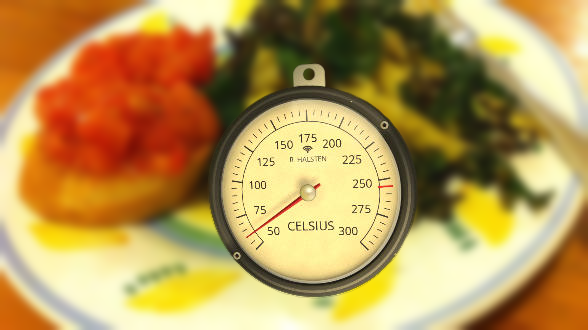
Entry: 60 °C
